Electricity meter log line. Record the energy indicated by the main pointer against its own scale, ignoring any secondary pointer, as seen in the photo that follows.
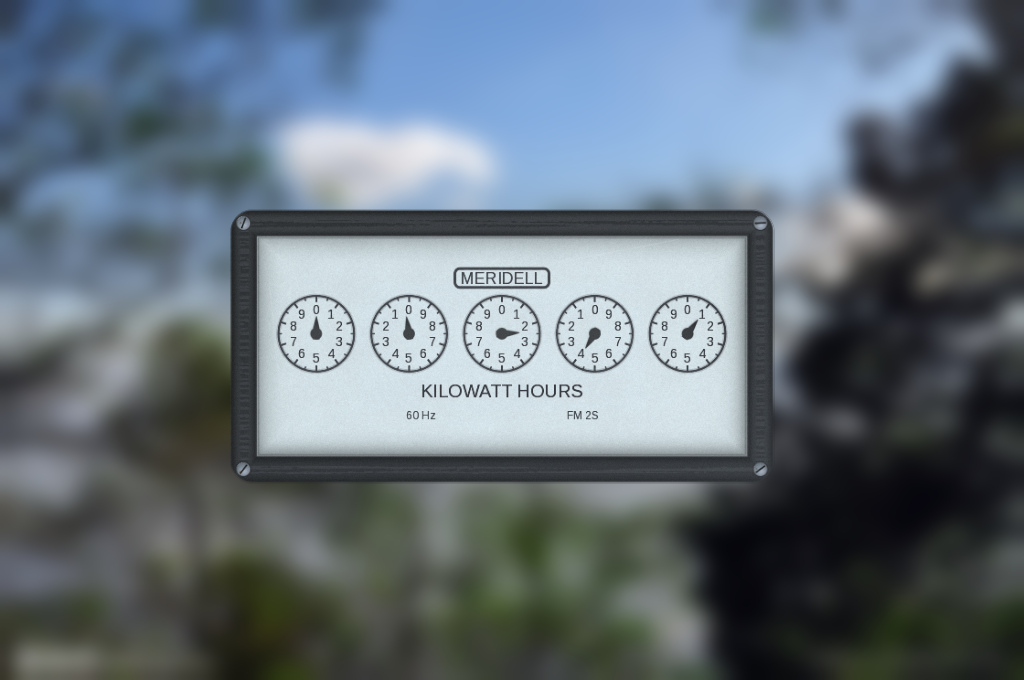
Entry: 241 kWh
